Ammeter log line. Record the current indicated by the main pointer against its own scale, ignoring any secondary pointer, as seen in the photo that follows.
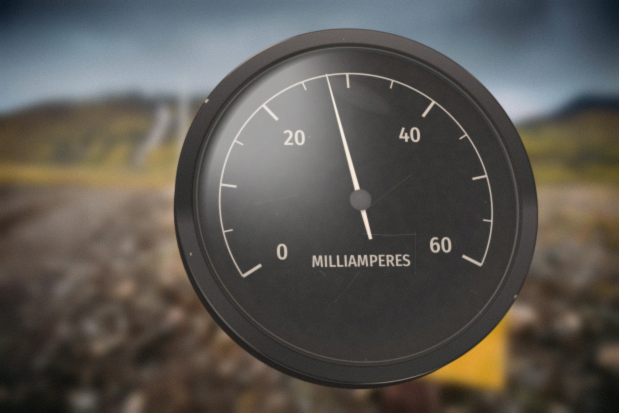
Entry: 27.5 mA
